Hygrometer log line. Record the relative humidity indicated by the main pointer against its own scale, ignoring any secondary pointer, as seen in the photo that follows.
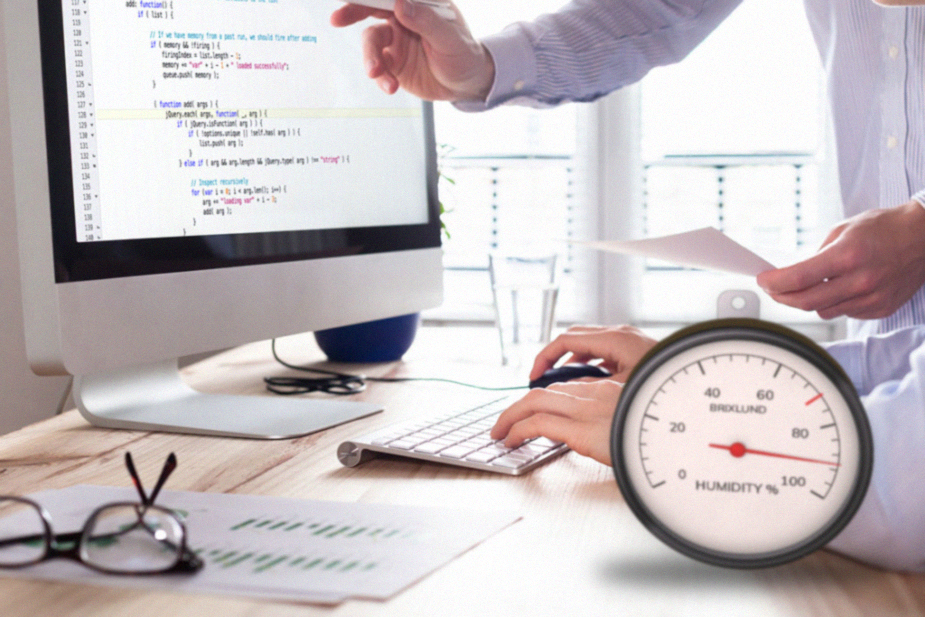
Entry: 90 %
